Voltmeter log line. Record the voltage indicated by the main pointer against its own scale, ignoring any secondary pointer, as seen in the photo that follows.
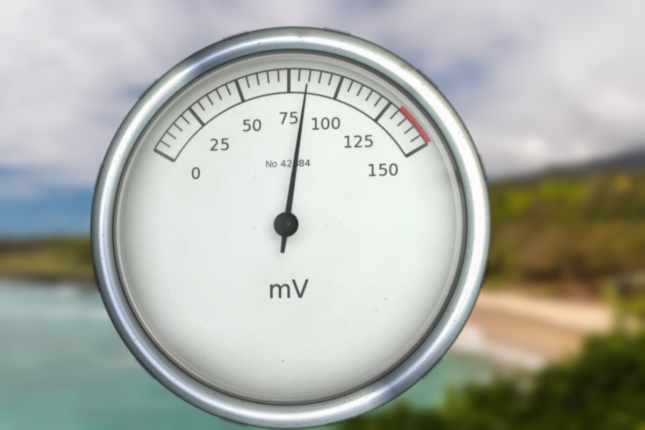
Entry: 85 mV
